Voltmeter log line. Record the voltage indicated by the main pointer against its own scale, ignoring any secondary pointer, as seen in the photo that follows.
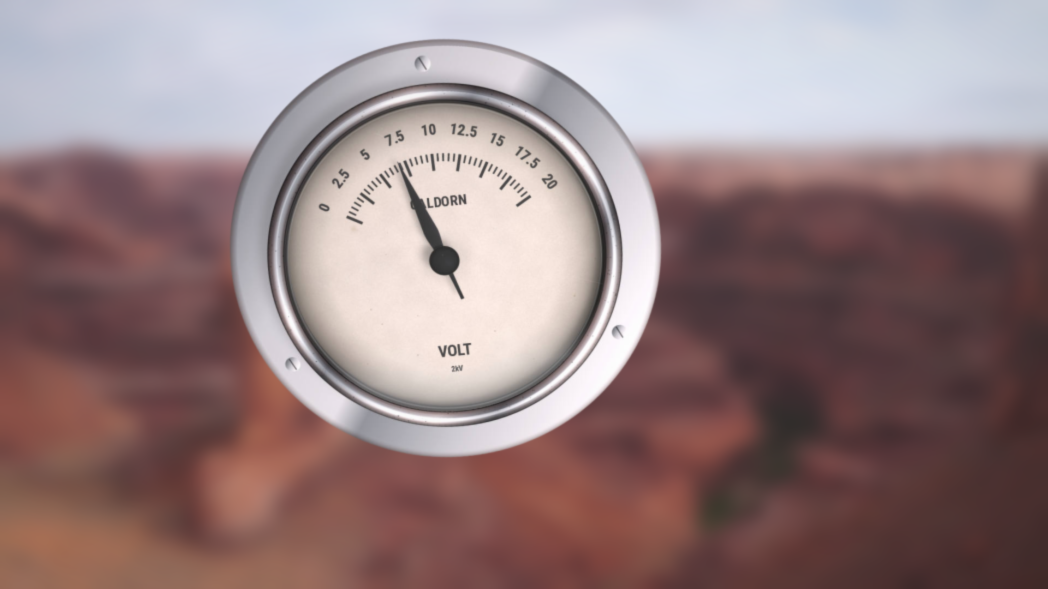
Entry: 7 V
